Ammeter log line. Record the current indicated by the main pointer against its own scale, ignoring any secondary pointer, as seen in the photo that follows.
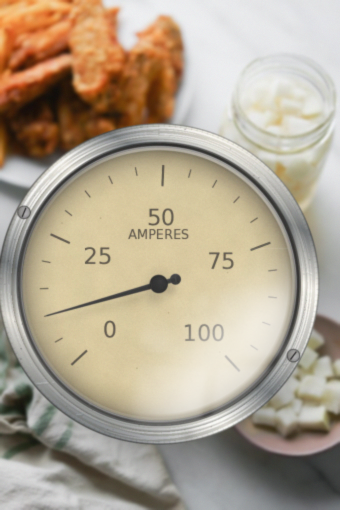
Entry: 10 A
